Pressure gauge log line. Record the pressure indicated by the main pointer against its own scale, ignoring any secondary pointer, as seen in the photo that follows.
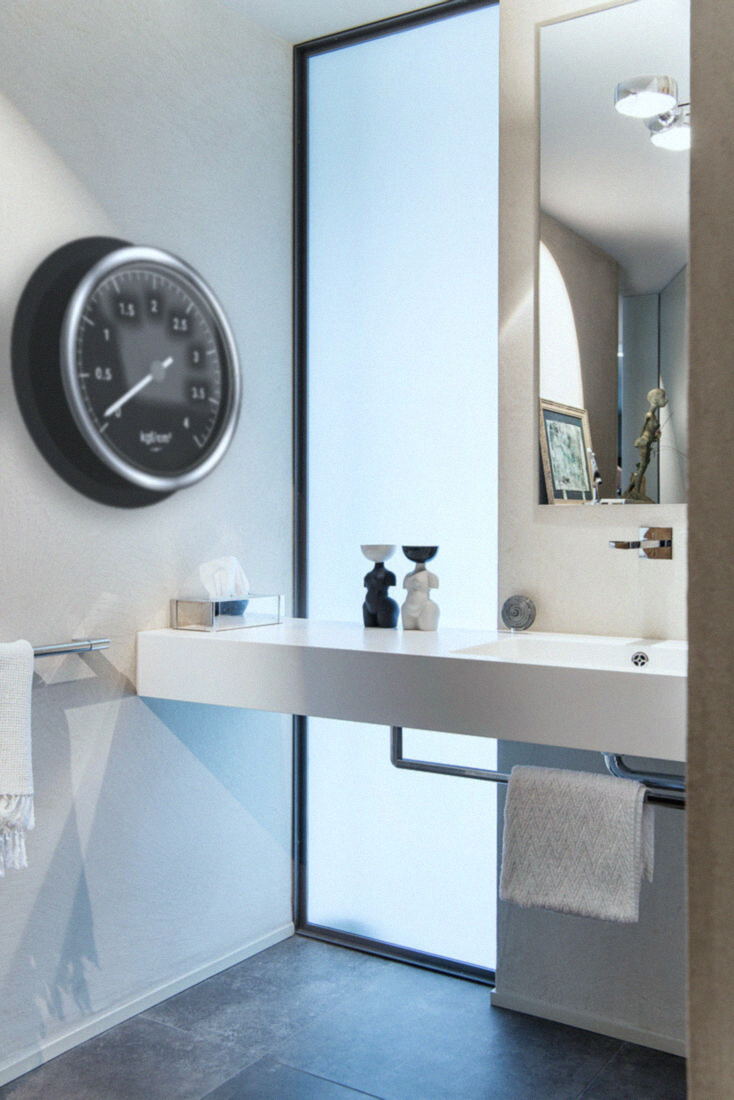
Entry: 0.1 kg/cm²
